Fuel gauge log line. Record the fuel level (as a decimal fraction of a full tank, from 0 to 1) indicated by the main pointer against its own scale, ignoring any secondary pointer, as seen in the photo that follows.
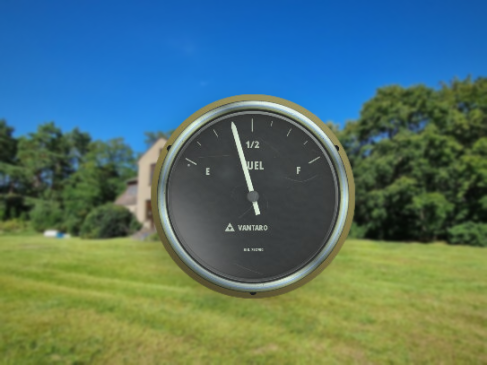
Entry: 0.375
